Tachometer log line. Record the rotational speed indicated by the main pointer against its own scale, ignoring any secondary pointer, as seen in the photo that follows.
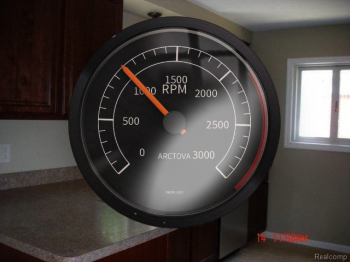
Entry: 1000 rpm
